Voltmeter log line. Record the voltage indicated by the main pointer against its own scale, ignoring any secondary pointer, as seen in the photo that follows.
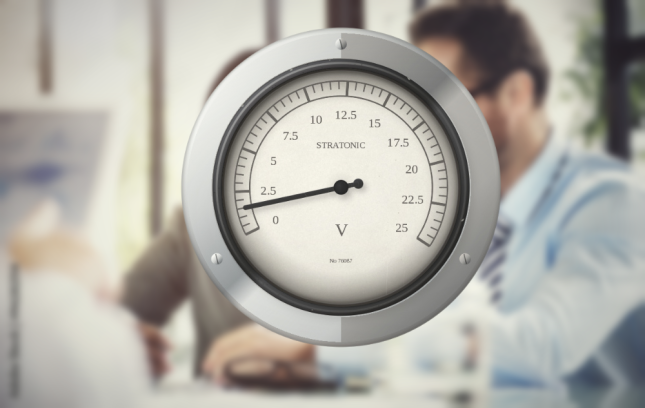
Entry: 1.5 V
